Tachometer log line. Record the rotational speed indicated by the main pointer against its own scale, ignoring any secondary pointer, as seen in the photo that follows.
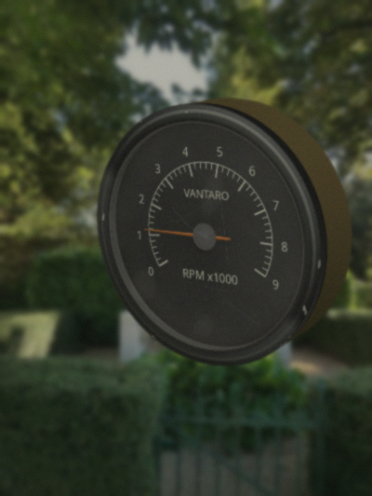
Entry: 1200 rpm
